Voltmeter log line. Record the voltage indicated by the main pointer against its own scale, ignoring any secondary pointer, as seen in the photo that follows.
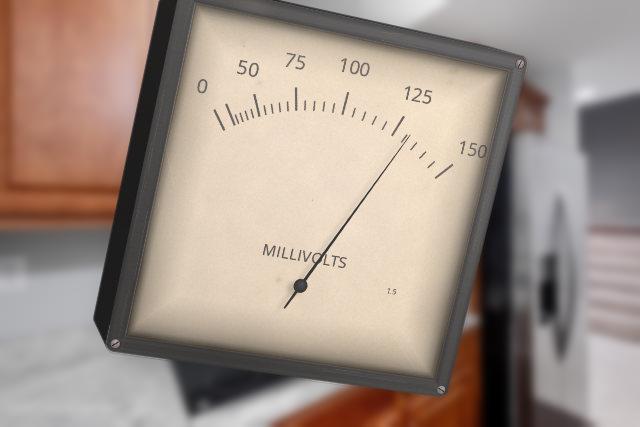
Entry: 130 mV
